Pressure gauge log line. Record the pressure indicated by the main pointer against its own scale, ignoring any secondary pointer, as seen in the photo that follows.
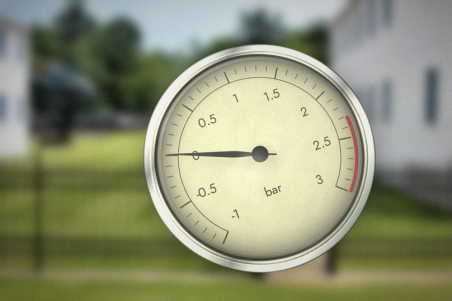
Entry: 0 bar
